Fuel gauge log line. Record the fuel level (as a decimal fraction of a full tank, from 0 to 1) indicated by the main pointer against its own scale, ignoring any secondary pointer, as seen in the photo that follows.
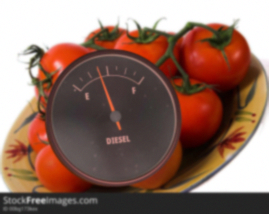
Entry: 0.375
